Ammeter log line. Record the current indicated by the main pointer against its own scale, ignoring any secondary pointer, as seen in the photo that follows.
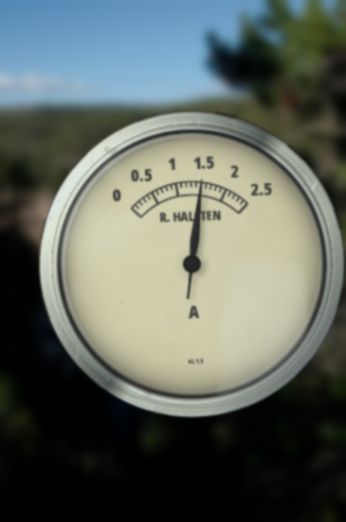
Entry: 1.5 A
